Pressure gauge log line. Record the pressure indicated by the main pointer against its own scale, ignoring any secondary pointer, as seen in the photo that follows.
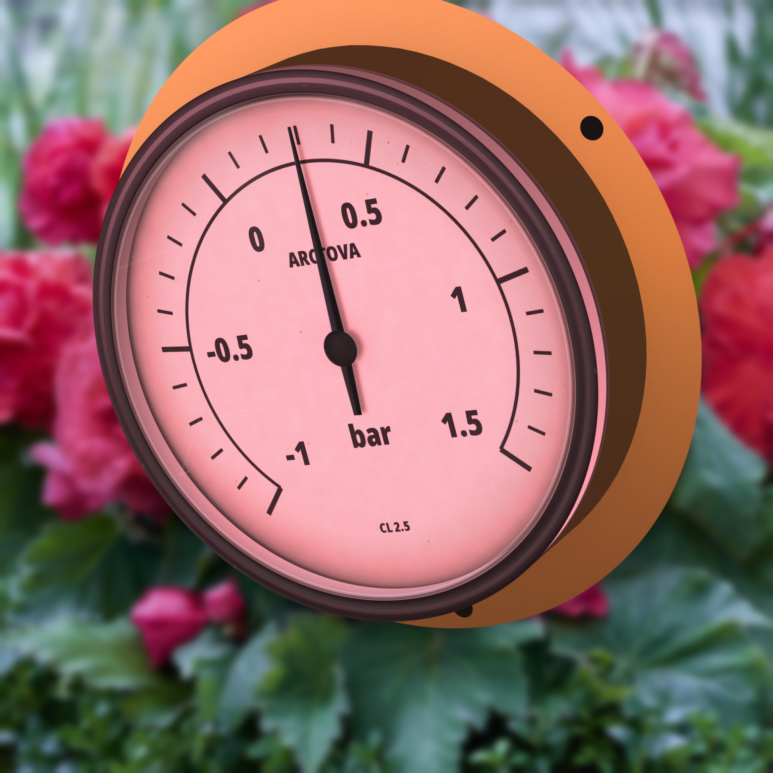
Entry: 0.3 bar
